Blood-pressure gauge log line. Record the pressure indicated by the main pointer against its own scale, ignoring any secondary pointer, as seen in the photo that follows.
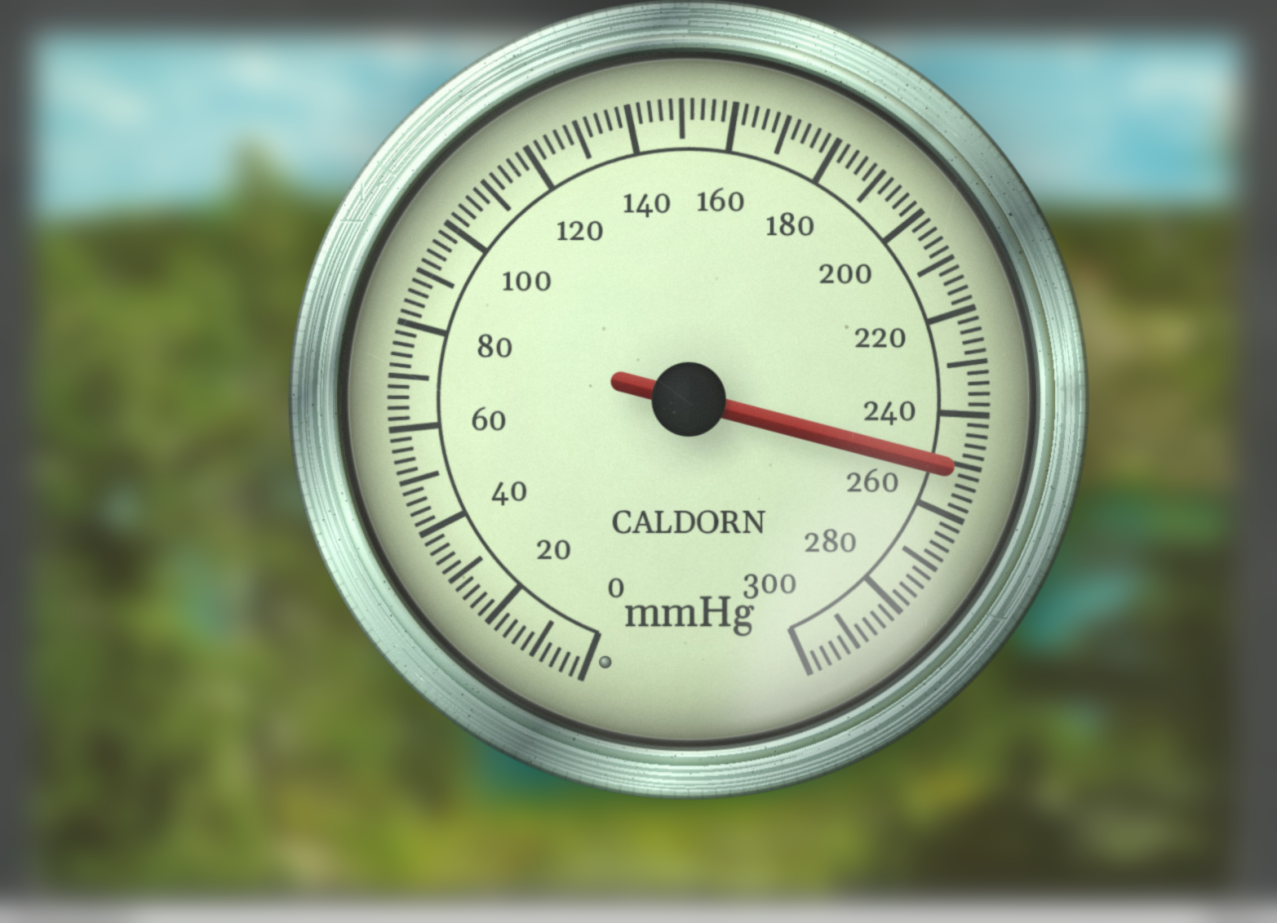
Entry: 251 mmHg
